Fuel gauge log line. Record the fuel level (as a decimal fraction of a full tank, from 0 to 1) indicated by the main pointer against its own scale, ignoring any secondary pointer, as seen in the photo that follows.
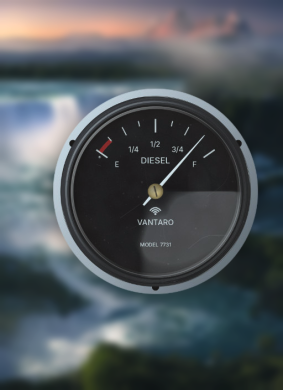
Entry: 0.875
